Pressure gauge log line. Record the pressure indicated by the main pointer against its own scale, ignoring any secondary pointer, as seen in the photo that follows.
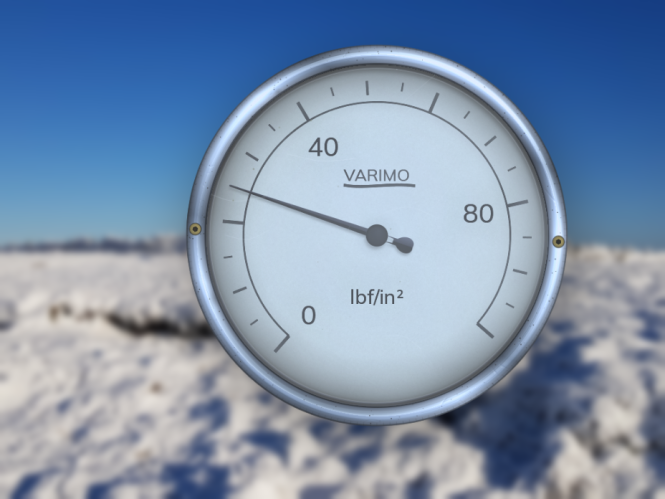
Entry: 25 psi
